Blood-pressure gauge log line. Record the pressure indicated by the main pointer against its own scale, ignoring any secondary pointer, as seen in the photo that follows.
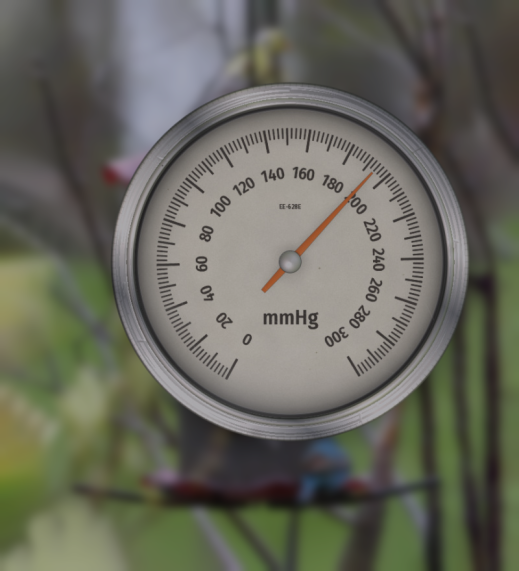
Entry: 194 mmHg
